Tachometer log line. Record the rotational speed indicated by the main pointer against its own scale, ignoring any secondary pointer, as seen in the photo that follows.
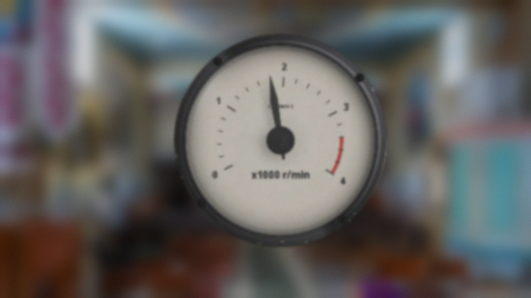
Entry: 1800 rpm
